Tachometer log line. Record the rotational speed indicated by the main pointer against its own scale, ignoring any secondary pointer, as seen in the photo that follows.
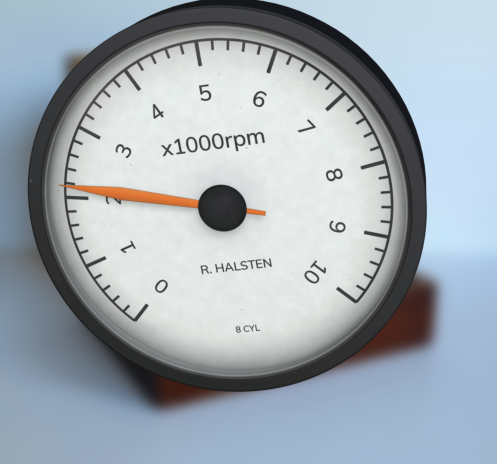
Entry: 2200 rpm
